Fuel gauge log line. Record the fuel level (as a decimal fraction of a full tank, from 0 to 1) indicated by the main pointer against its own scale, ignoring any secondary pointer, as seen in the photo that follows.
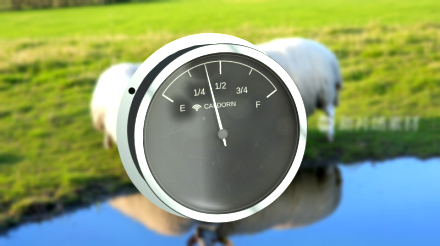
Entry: 0.375
